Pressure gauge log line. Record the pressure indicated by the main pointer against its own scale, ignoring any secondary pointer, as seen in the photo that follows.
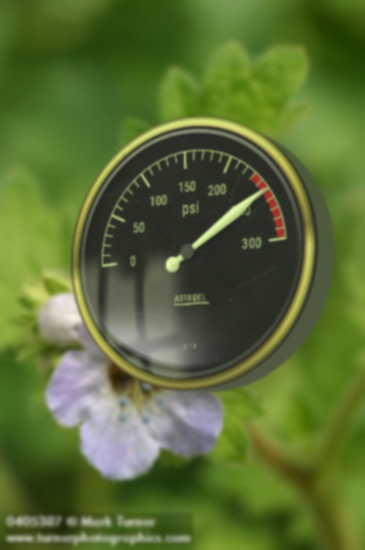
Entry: 250 psi
